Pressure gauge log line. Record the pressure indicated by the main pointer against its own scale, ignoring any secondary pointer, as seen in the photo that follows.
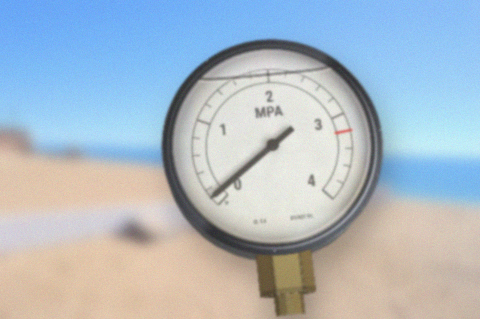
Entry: 0.1 MPa
